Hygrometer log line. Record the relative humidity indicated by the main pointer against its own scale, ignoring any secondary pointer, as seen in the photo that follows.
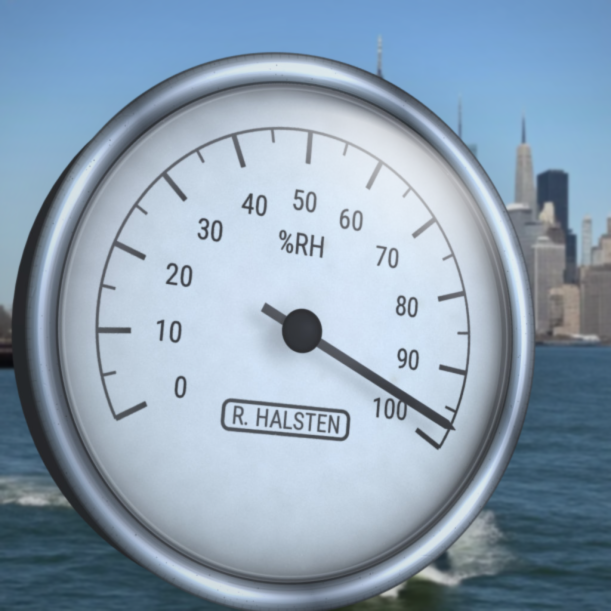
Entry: 97.5 %
